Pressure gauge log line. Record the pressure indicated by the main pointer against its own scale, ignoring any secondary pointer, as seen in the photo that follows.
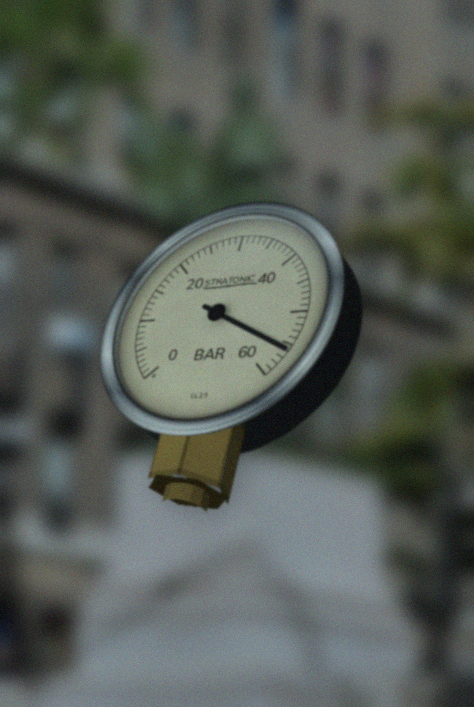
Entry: 56 bar
